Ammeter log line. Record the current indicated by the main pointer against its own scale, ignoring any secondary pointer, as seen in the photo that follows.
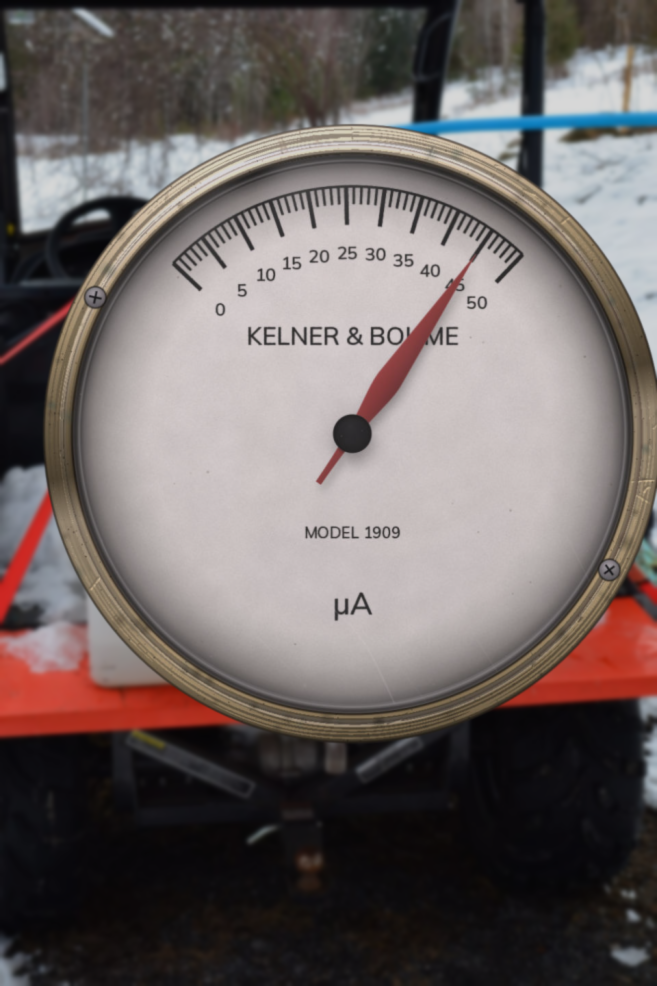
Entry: 45 µA
